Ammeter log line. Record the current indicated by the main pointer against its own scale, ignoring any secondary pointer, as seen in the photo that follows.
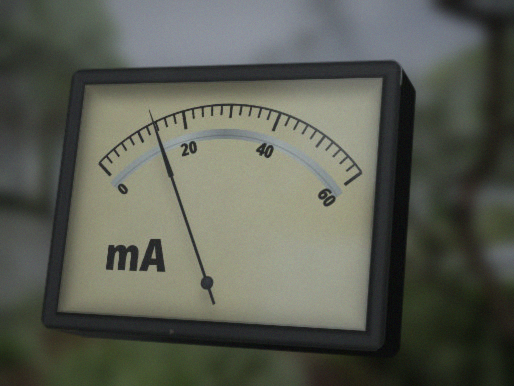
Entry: 14 mA
